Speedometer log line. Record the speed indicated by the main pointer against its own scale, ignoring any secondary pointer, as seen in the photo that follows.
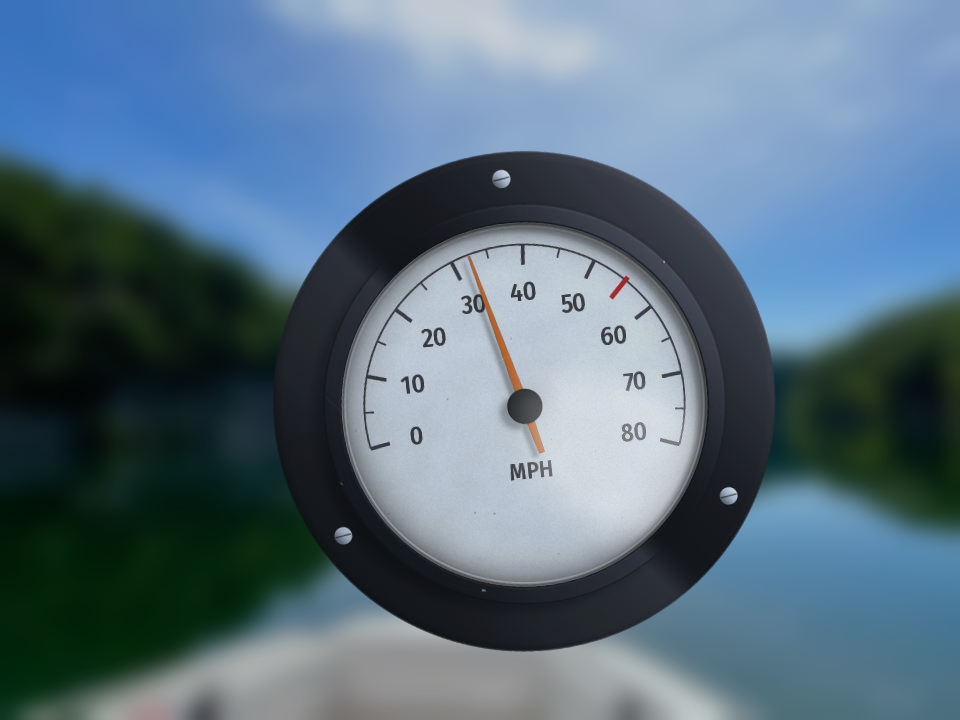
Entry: 32.5 mph
